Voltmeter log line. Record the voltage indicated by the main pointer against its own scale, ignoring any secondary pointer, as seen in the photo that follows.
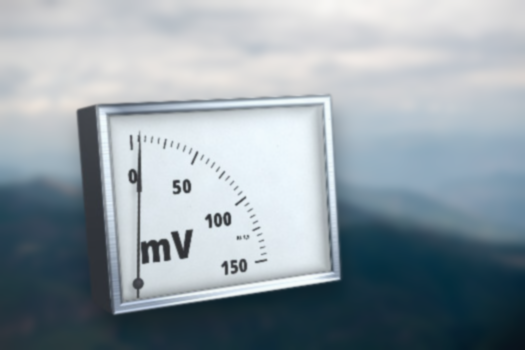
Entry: 5 mV
